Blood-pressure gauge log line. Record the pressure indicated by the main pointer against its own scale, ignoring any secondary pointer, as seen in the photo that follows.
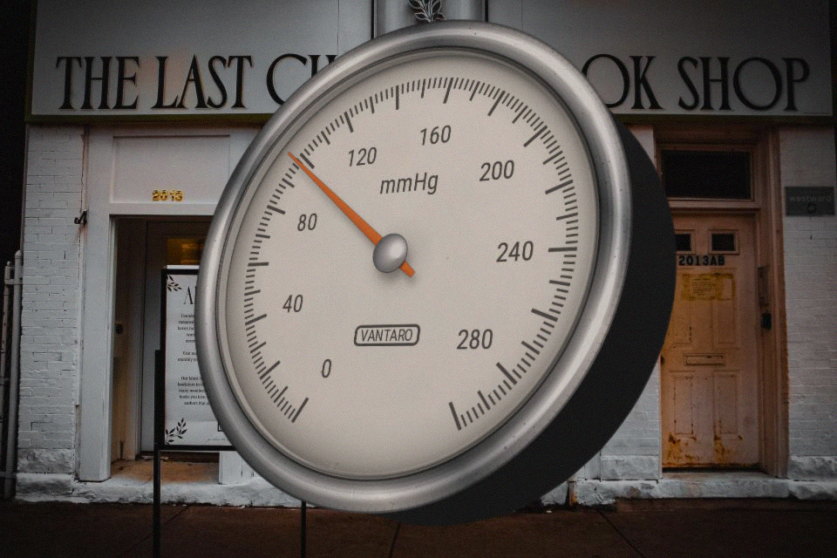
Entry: 98 mmHg
